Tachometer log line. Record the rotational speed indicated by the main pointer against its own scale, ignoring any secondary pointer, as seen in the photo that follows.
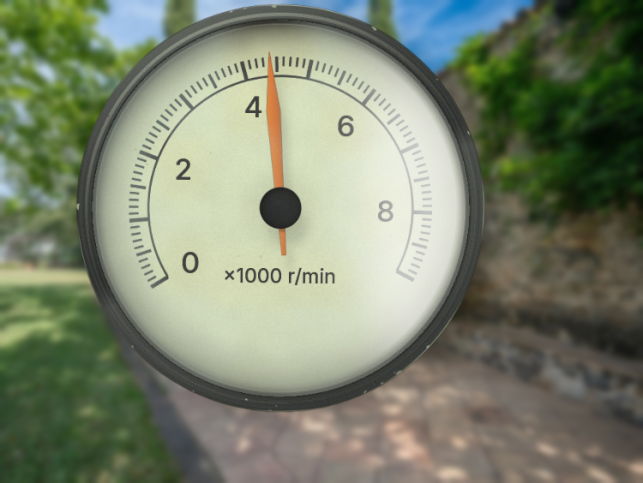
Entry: 4400 rpm
